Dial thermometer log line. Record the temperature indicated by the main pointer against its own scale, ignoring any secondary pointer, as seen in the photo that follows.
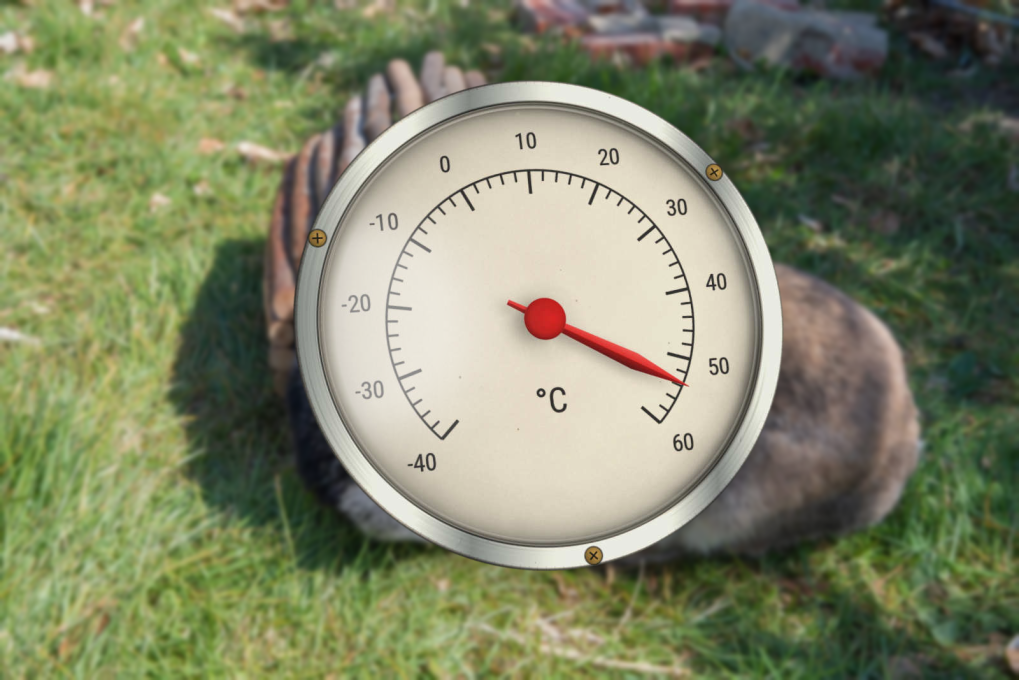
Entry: 54 °C
